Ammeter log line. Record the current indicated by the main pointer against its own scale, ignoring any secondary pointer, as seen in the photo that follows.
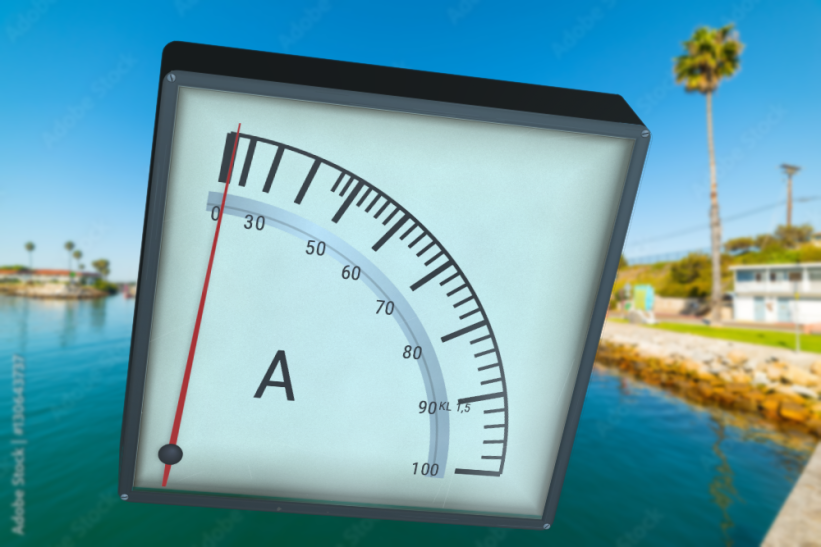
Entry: 10 A
